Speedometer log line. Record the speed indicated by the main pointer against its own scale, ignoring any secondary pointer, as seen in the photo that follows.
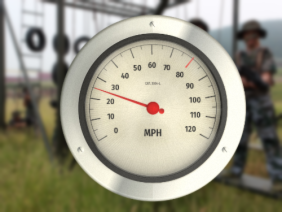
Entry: 25 mph
